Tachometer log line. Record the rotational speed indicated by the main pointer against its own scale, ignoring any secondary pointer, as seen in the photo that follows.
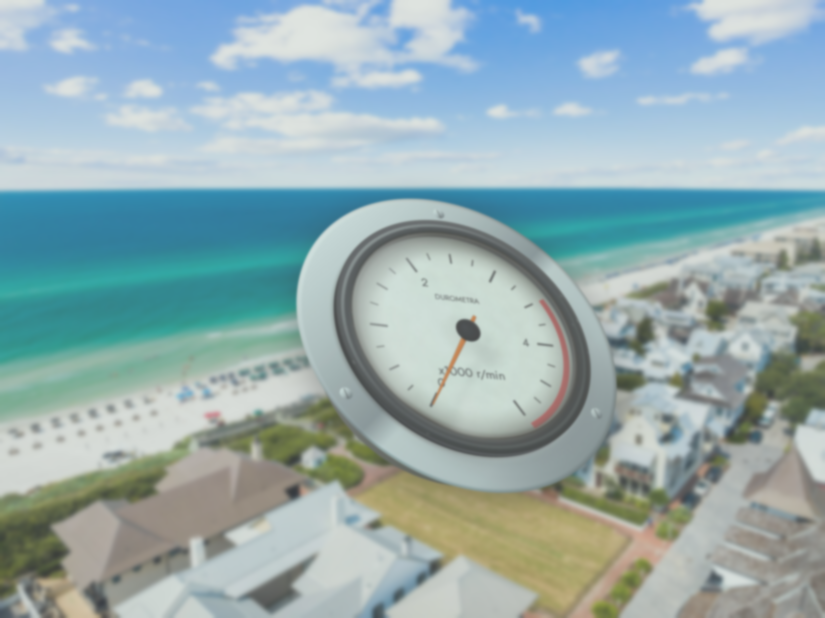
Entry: 0 rpm
